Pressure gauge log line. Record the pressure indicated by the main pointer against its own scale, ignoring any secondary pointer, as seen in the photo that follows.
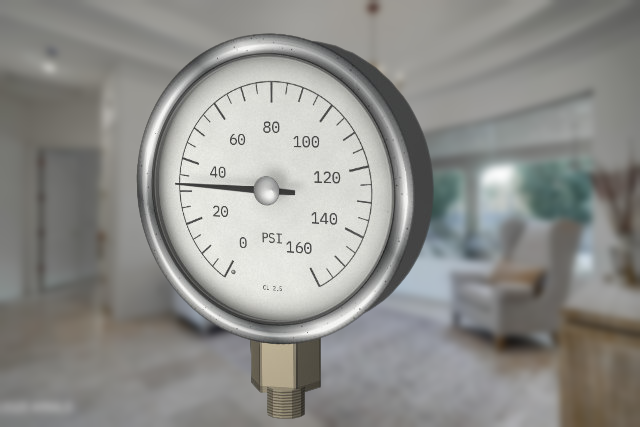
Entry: 32.5 psi
